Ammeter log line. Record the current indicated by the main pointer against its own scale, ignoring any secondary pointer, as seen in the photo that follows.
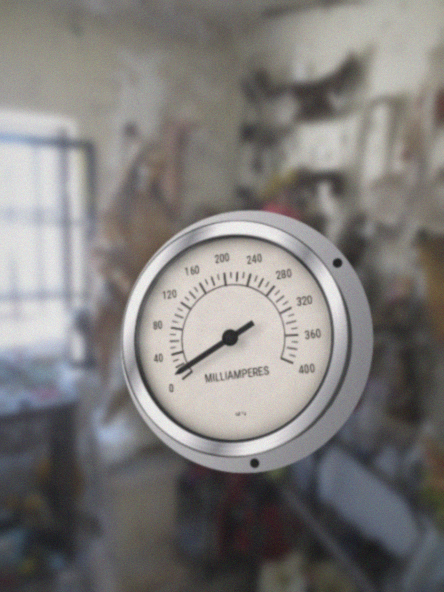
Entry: 10 mA
